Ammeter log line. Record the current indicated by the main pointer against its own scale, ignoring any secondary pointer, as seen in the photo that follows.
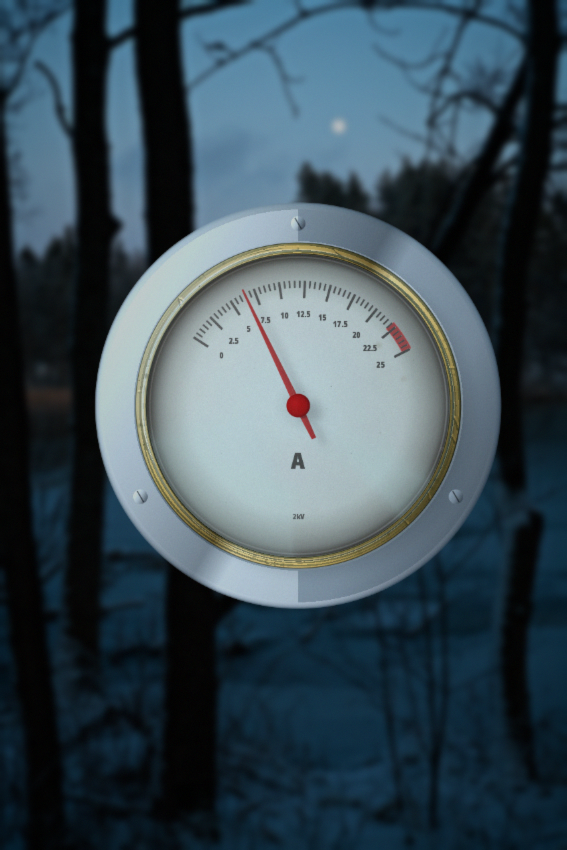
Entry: 6.5 A
